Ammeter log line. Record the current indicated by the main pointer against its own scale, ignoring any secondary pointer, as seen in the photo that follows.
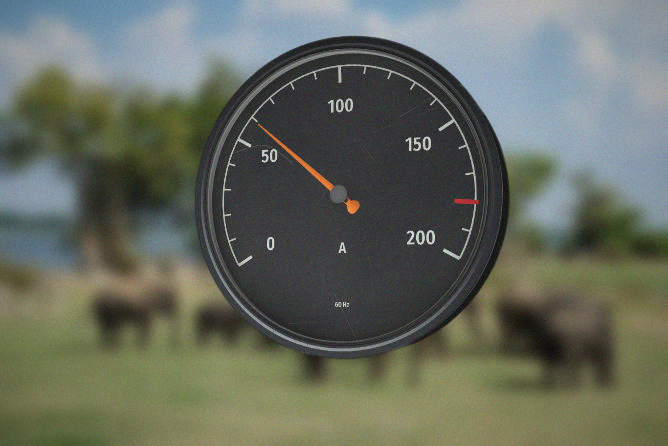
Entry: 60 A
